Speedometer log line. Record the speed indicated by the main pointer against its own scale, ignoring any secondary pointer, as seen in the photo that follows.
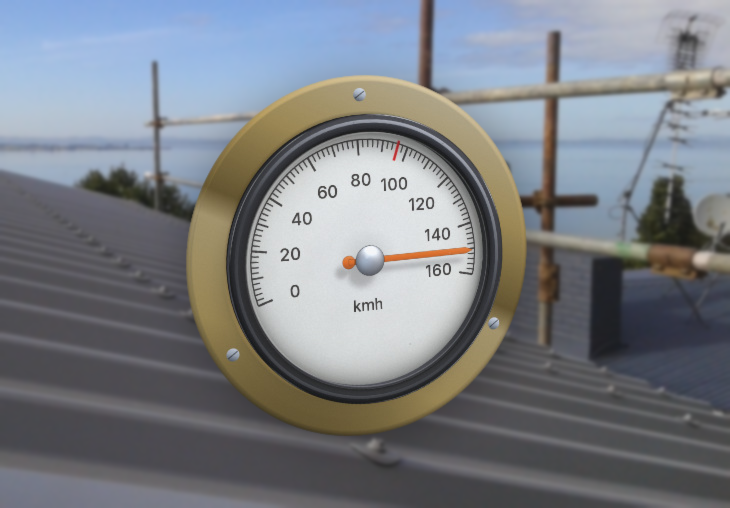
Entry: 150 km/h
